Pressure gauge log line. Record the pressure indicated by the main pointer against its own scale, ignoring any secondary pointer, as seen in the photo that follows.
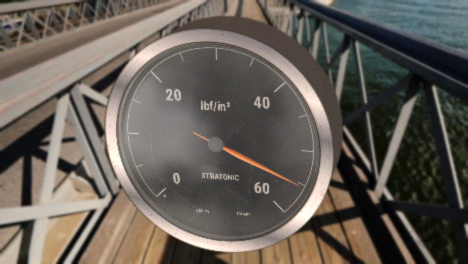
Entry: 55 psi
